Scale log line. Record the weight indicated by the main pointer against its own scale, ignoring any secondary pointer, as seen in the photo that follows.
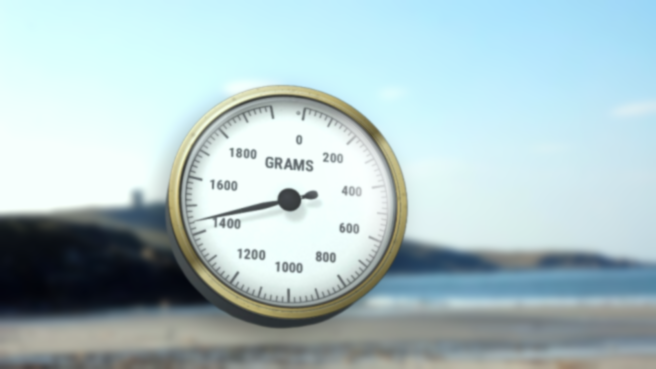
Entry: 1440 g
